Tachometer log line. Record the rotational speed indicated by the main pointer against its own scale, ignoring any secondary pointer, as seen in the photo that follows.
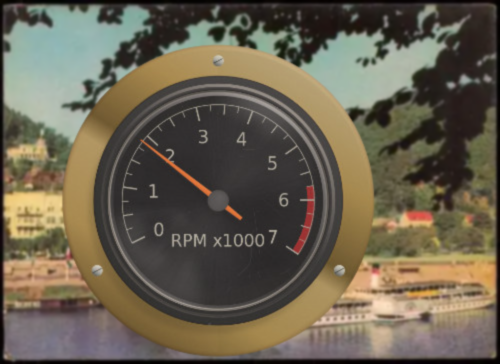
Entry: 1875 rpm
